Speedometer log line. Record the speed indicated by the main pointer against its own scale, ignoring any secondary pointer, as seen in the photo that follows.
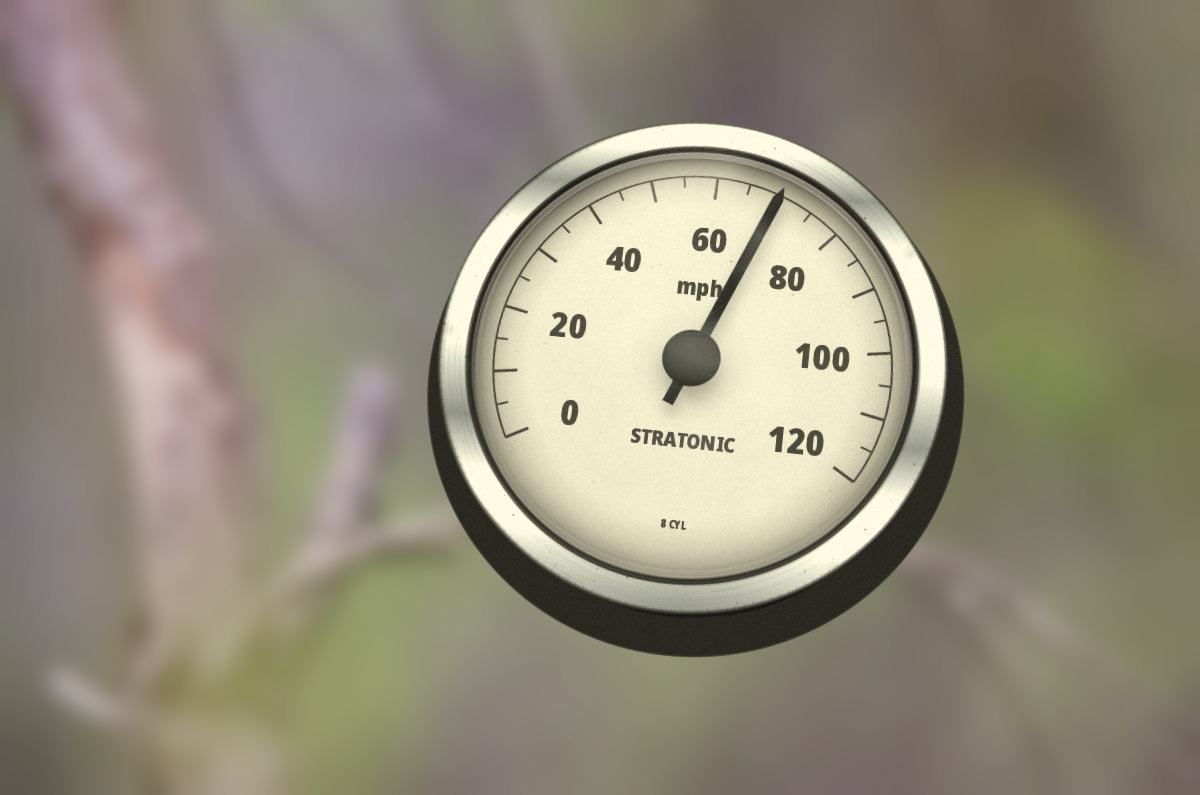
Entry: 70 mph
